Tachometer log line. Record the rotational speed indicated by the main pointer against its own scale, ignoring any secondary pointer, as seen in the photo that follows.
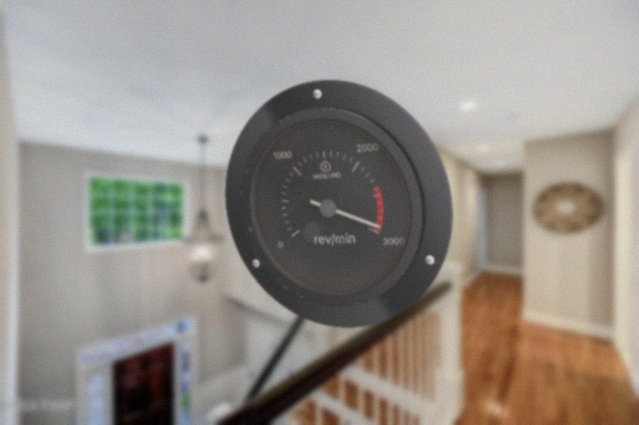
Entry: 2900 rpm
